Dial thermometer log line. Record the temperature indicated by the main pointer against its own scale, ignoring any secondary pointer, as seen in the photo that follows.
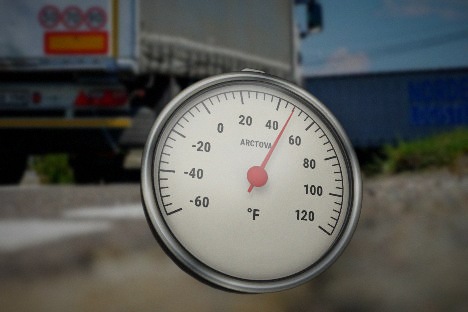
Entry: 48 °F
